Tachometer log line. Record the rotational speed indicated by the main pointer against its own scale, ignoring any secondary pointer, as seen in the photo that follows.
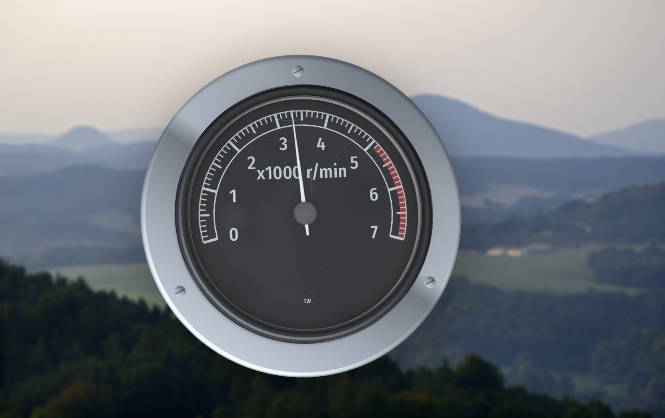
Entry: 3300 rpm
